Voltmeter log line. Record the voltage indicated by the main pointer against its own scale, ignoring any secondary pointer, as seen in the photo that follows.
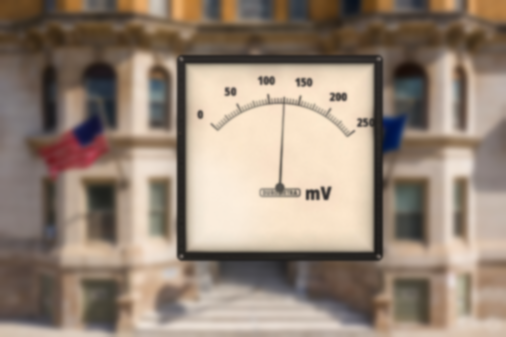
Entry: 125 mV
